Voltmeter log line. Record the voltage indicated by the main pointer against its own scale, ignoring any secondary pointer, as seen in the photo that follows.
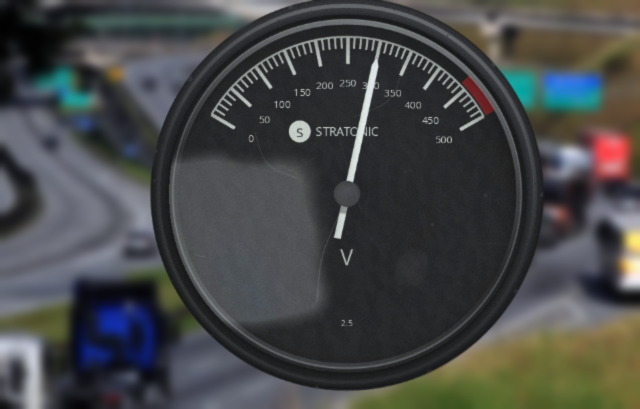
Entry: 300 V
